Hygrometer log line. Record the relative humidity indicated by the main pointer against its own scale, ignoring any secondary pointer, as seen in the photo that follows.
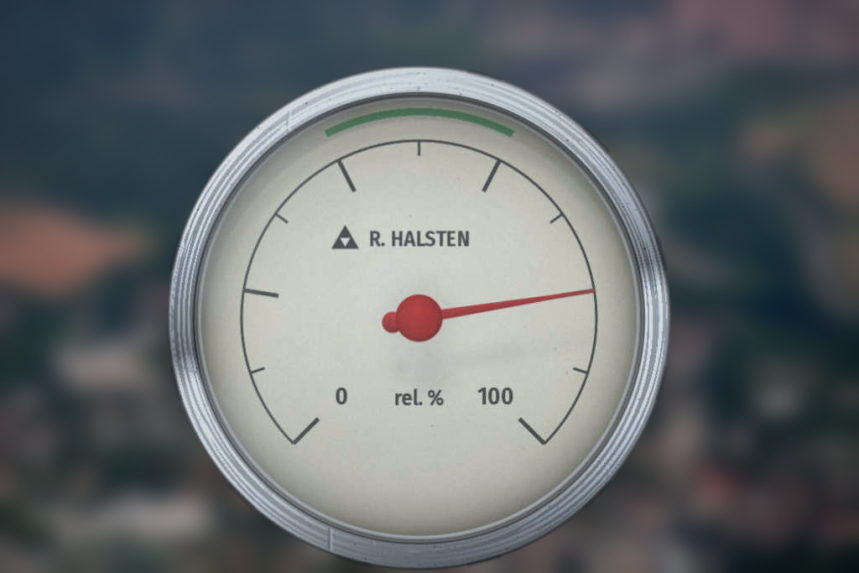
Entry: 80 %
